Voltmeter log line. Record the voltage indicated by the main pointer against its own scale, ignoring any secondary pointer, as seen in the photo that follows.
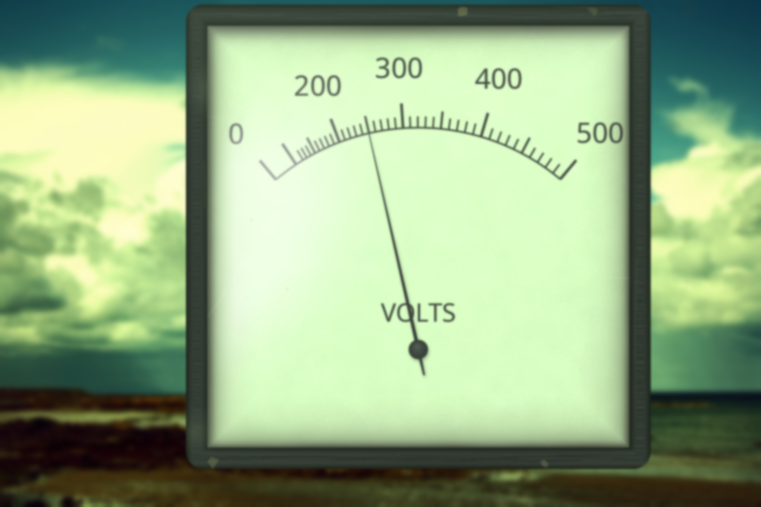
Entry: 250 V
